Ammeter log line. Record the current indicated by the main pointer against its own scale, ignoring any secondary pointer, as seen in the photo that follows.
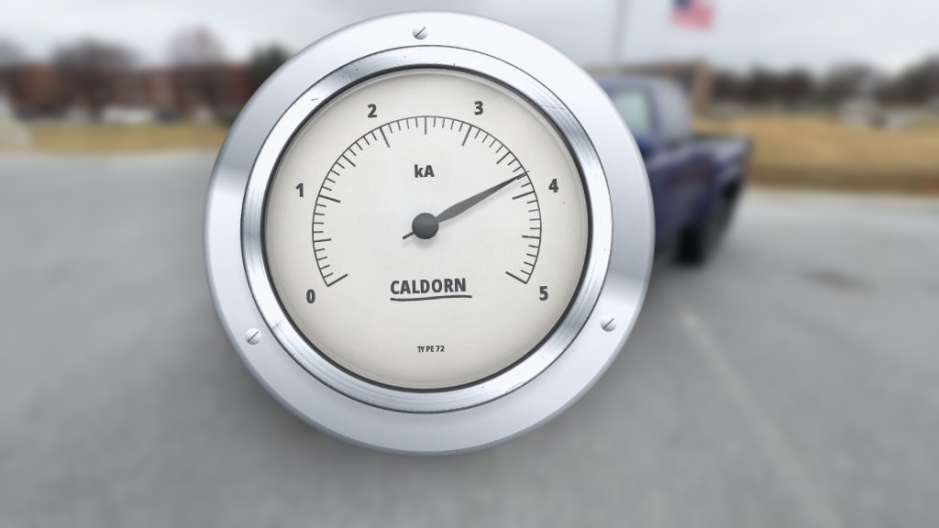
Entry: 3.8 kA
